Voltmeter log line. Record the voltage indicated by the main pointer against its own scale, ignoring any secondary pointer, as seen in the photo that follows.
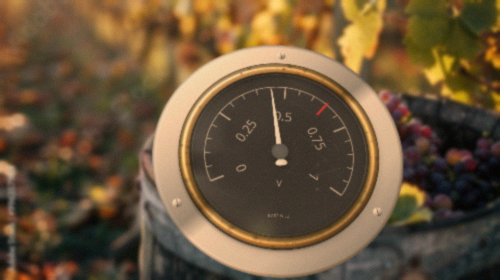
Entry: 0.45 V
